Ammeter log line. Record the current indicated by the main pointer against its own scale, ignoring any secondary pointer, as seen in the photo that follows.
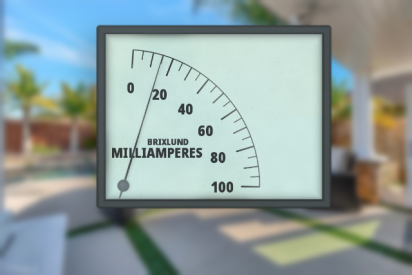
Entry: 15 mA
